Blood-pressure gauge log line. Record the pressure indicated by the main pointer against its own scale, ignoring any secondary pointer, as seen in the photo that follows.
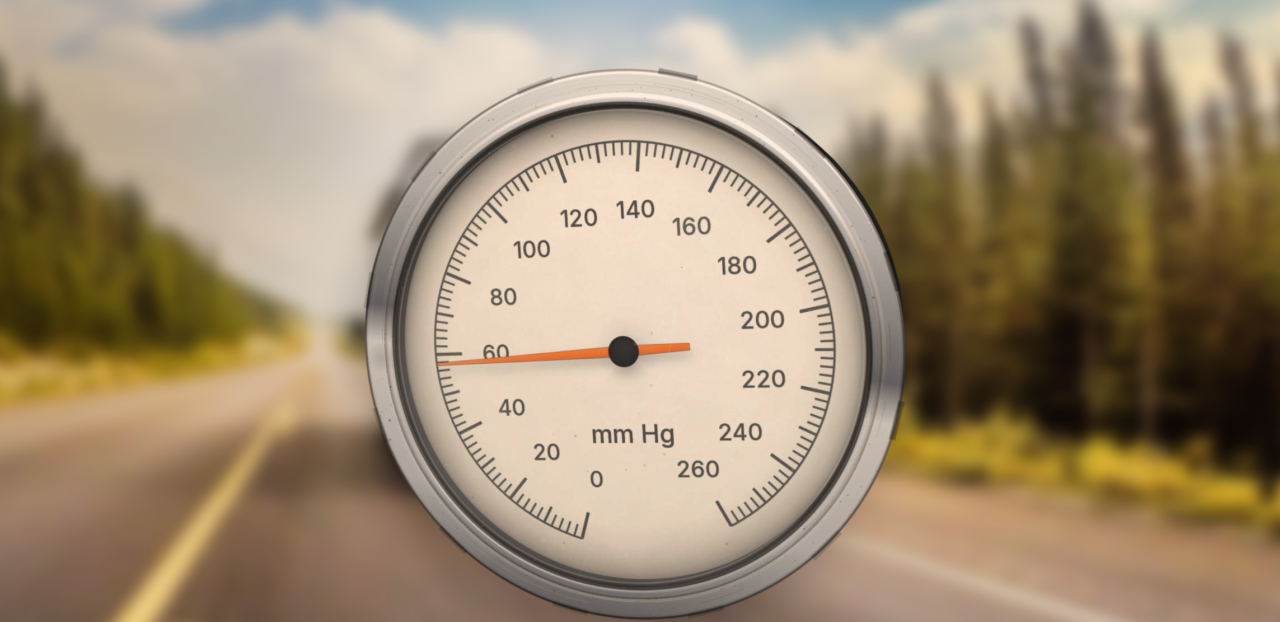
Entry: 58 mmHg
